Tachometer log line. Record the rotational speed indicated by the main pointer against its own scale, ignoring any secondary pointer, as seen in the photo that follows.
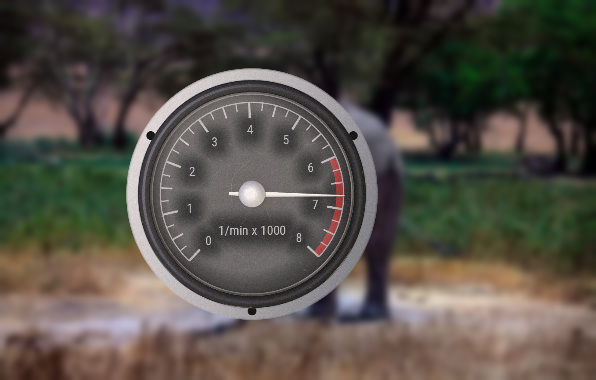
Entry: 6750 rpm
